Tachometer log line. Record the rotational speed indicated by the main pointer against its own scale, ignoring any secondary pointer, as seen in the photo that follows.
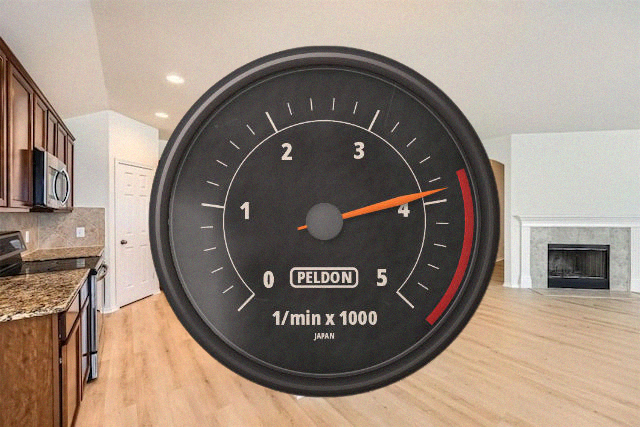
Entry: 3900 rpm
